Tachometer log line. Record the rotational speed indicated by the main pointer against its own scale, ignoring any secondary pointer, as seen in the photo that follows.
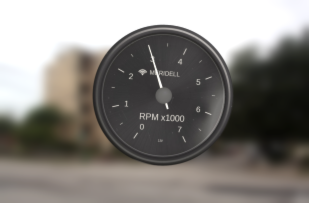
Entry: 3000 rpm
